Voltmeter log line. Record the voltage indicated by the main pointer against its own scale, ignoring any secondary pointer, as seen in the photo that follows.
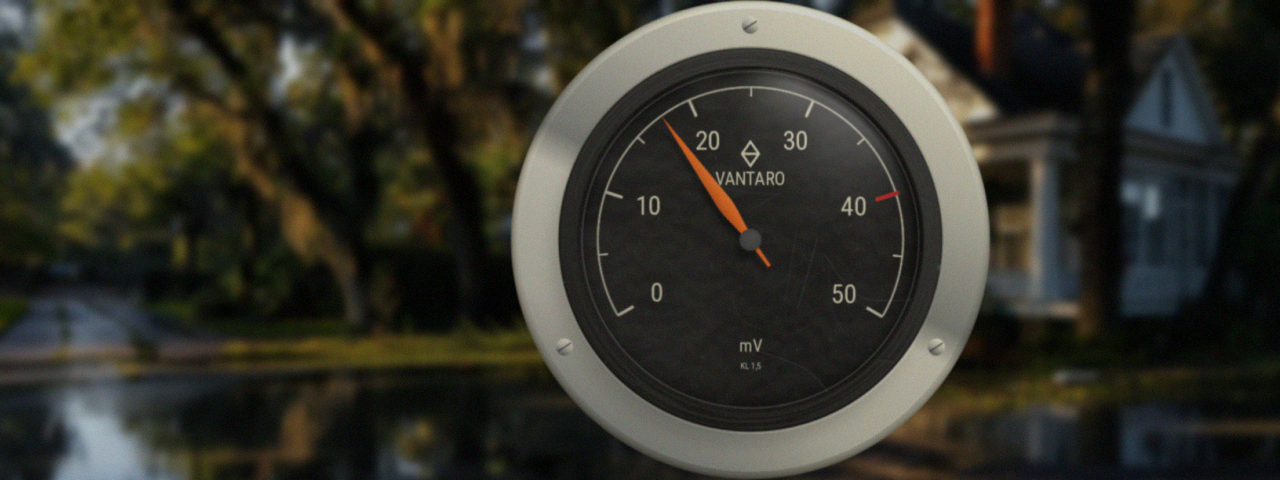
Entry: 17.5 mV
